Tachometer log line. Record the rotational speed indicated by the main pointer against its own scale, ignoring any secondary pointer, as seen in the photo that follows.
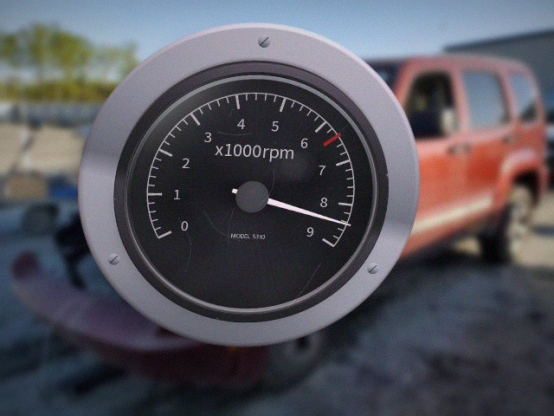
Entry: 8400 rpm
